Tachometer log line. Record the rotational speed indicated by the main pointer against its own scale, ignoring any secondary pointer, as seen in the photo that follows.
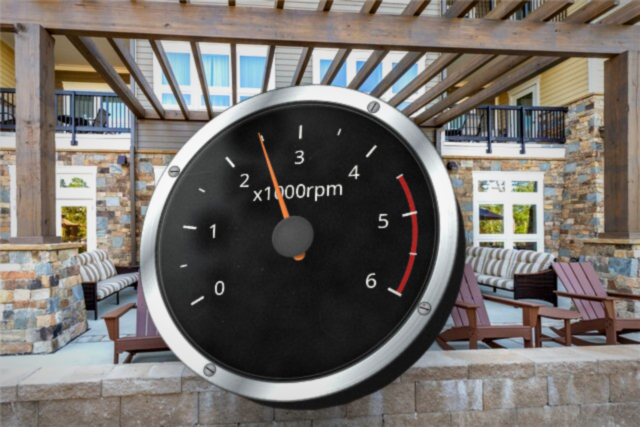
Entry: 2500 rpm
